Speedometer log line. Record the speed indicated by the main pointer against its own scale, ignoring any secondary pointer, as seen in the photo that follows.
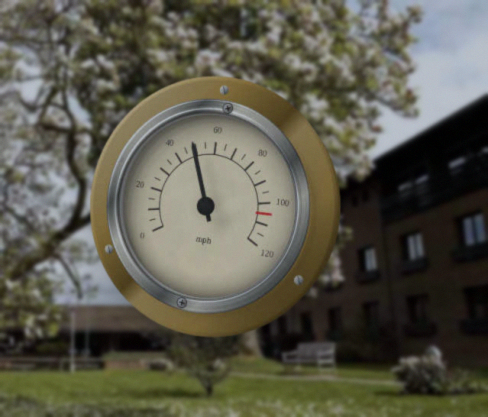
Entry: 50 mph
